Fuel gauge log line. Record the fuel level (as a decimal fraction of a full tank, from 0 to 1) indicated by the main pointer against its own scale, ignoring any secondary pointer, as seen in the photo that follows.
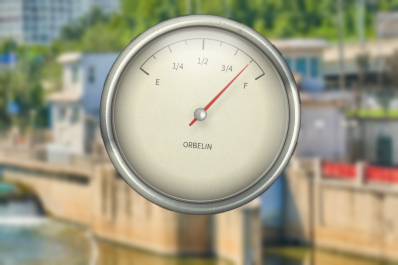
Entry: 0.875
